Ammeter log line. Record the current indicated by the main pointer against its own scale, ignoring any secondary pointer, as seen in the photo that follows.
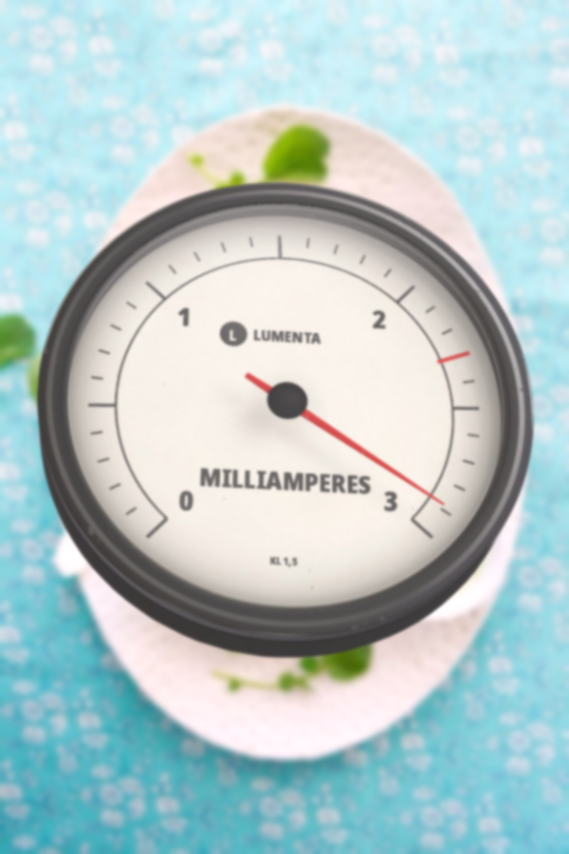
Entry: 2.9 mA
